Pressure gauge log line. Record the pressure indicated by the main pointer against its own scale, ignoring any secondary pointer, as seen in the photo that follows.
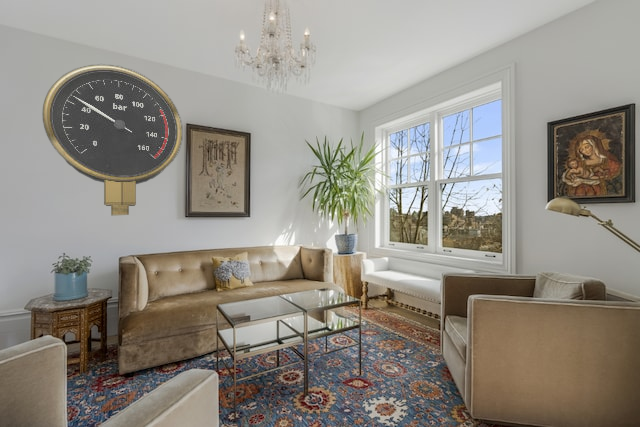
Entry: 45 bar
